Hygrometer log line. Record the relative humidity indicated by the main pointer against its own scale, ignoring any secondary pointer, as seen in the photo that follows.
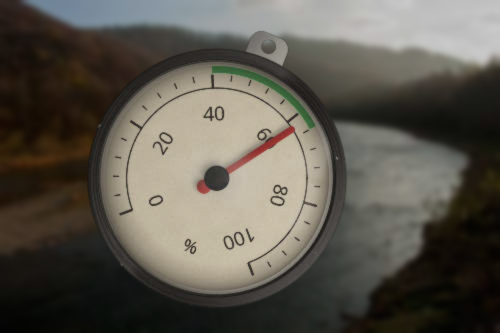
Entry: 62 %
